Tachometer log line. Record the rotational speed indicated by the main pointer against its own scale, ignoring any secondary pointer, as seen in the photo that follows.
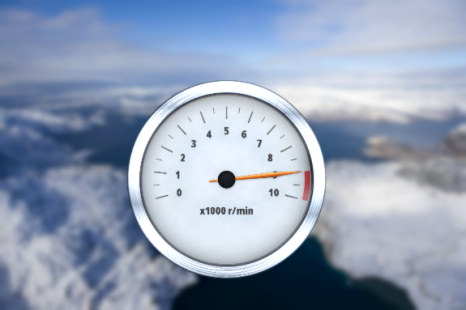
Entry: 9000 rpm
